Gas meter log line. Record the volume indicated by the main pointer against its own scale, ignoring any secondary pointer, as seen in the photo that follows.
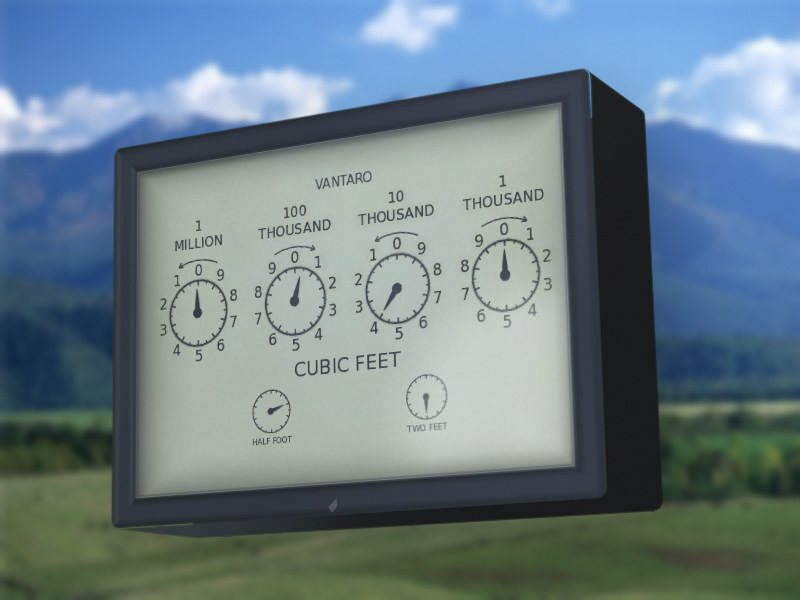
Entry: 4000 ft³
